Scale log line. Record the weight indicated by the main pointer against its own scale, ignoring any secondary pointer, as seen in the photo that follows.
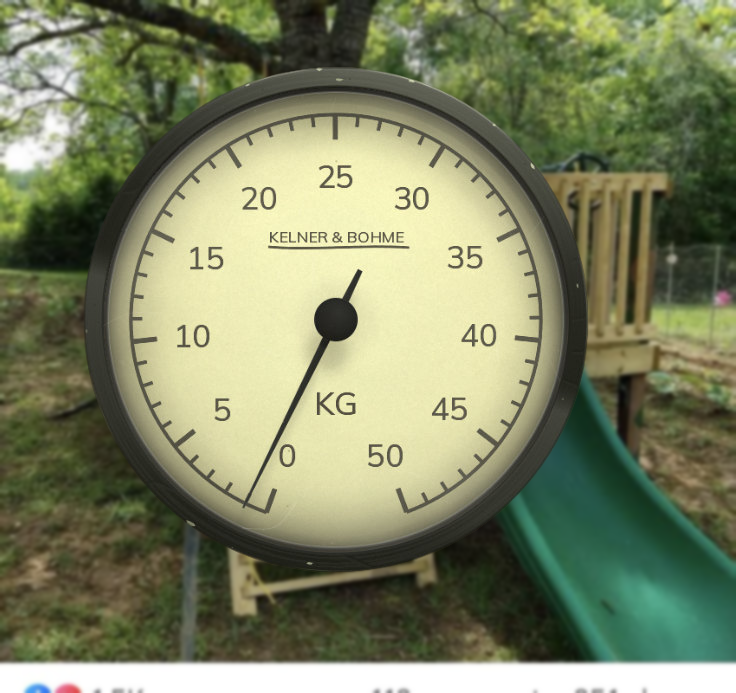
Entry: 1 kg
